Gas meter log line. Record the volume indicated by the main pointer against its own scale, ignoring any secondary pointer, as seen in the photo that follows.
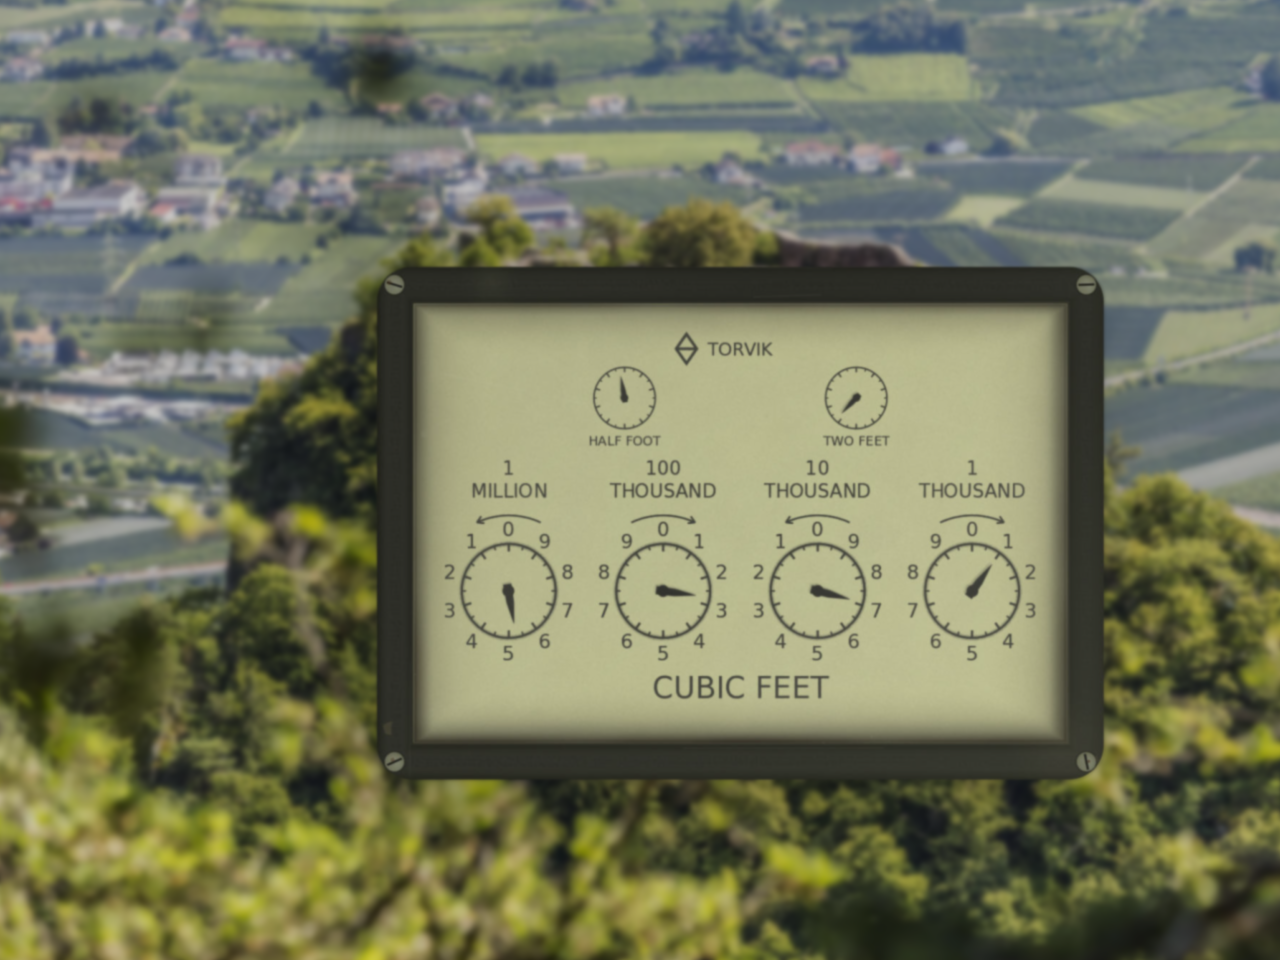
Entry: 527100 ft³
